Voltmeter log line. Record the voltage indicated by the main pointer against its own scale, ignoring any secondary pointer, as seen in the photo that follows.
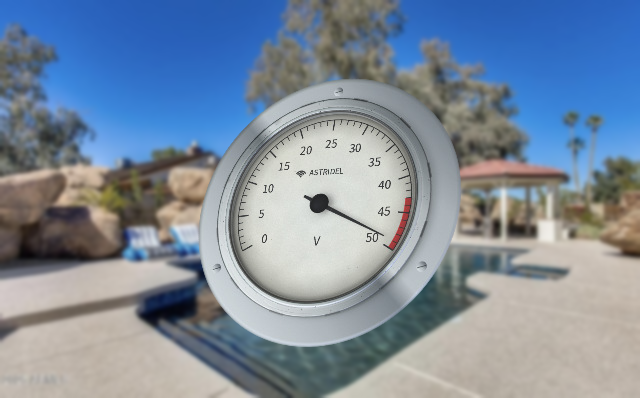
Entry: 49 V
